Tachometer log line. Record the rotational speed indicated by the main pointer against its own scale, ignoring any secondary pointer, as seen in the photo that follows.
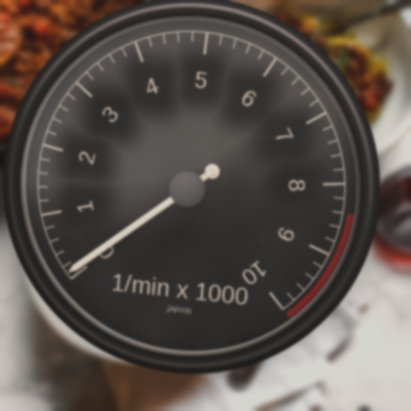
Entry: 100 rpm
